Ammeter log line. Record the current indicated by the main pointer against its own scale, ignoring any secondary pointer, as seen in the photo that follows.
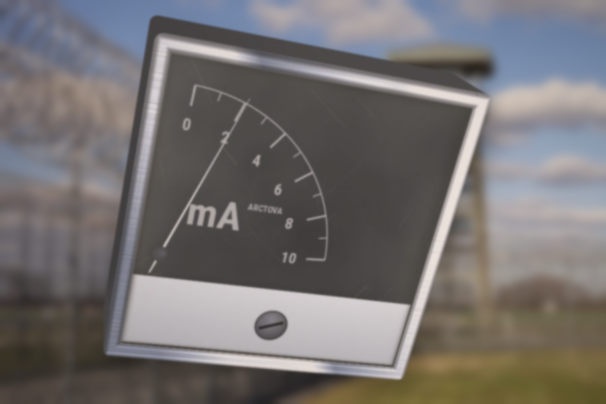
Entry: 2 mA
